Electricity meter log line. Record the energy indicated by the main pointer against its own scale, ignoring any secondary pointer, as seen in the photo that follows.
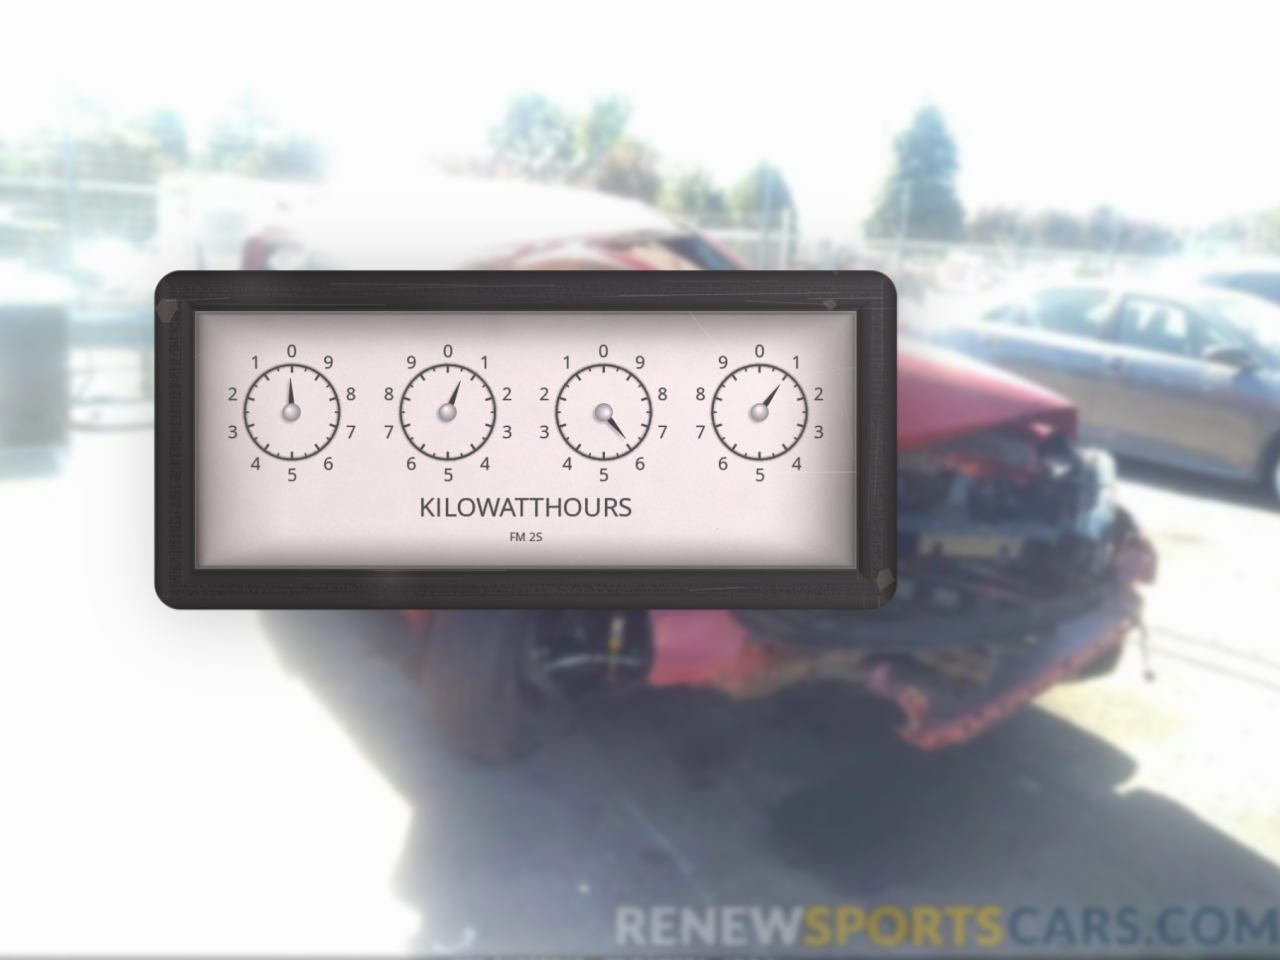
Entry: 61 kWh
